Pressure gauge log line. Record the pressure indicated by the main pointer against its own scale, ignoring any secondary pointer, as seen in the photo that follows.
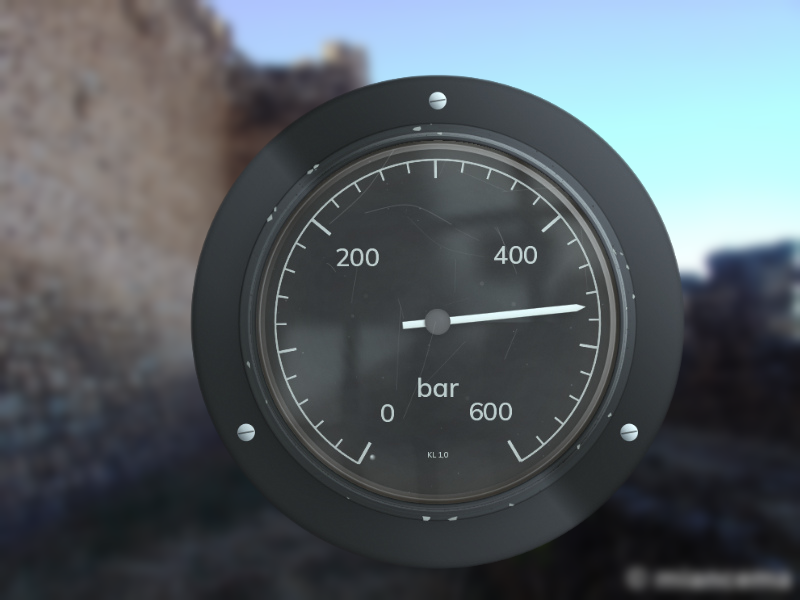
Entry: 470 bar
